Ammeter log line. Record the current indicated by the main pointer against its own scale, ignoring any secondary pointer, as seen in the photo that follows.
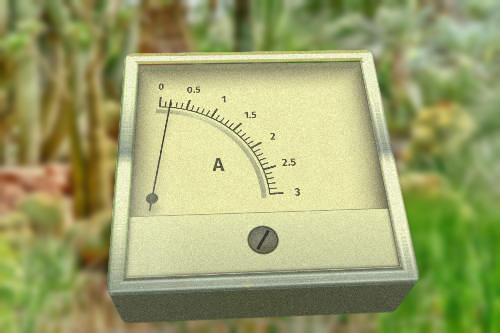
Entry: 0.2 A
